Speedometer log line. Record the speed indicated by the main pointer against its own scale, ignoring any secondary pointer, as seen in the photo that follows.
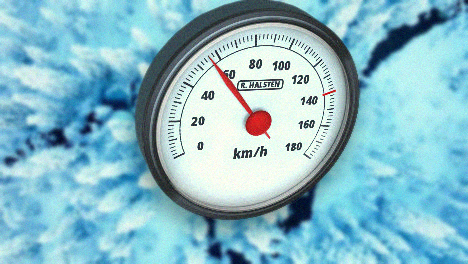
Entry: 56 km/h
